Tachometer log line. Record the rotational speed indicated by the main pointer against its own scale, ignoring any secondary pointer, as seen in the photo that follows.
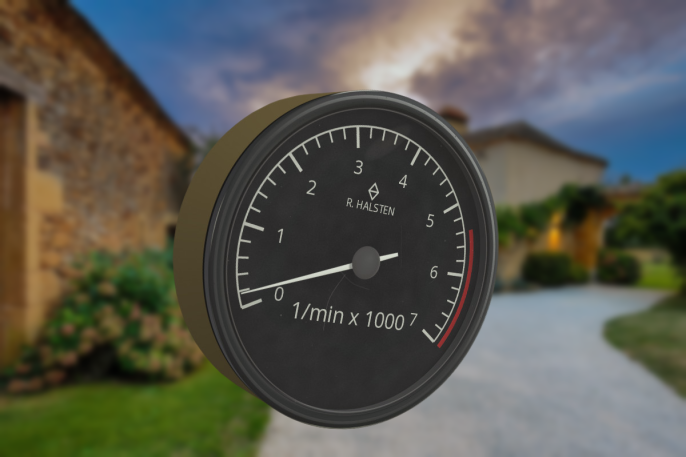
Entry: 200 rpm
